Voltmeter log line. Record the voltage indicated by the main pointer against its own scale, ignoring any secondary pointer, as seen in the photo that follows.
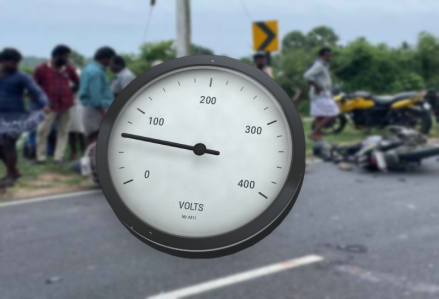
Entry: 60 V
